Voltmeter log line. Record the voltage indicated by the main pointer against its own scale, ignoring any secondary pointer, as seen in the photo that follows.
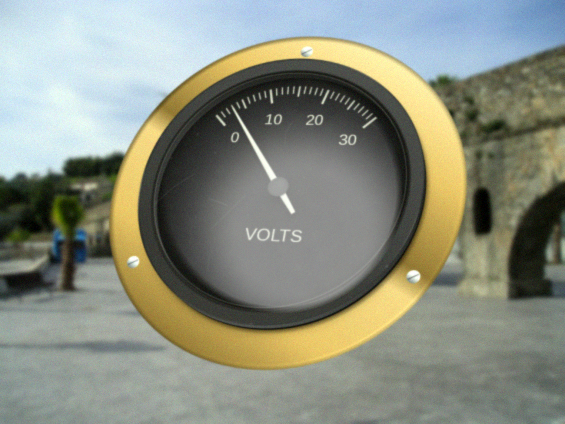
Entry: 3 V
